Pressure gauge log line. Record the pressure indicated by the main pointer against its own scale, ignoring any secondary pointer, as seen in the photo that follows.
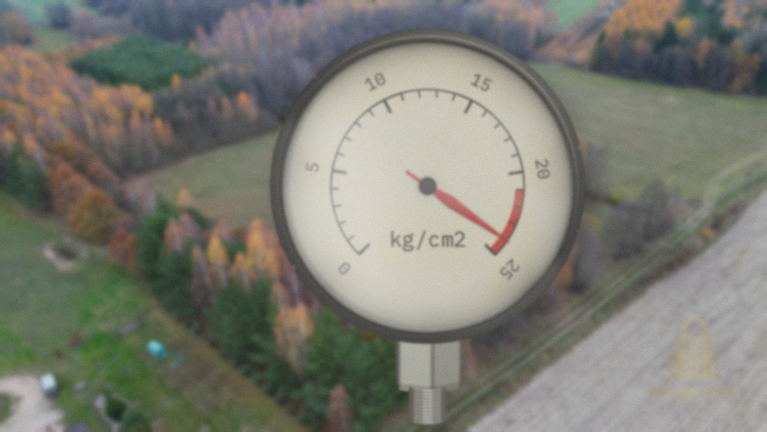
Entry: 24 kg/cm²
